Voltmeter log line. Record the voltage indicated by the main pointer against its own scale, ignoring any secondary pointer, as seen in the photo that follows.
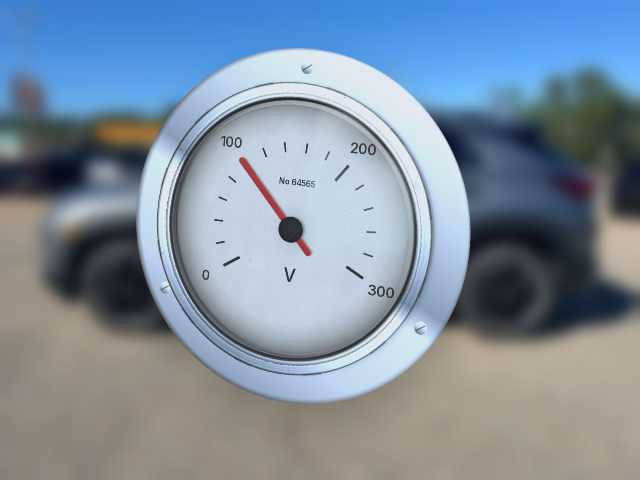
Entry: 100 V
